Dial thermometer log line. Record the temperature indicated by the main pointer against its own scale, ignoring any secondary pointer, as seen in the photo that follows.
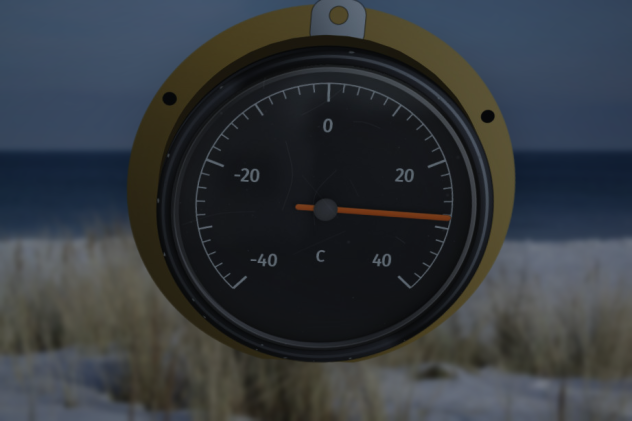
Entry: 28 °C
